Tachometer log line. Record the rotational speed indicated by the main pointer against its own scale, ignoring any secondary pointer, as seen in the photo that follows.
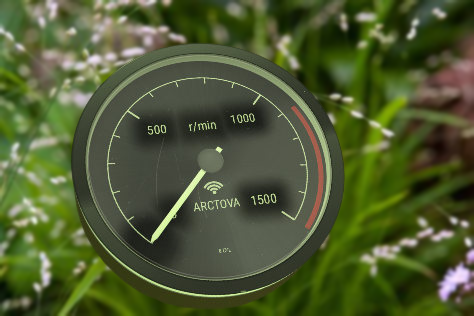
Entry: 0 rpm
